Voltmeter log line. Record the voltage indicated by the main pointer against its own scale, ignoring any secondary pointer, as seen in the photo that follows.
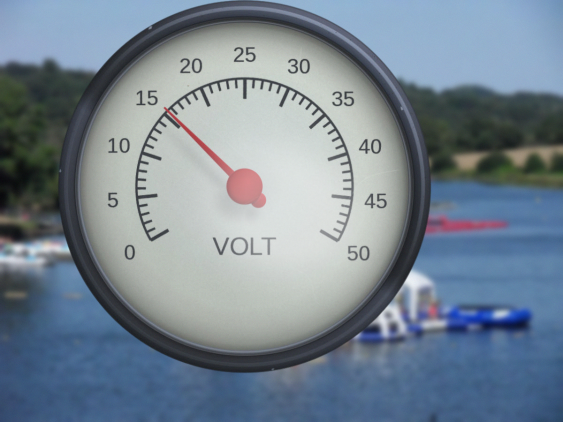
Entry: 15.5 V
